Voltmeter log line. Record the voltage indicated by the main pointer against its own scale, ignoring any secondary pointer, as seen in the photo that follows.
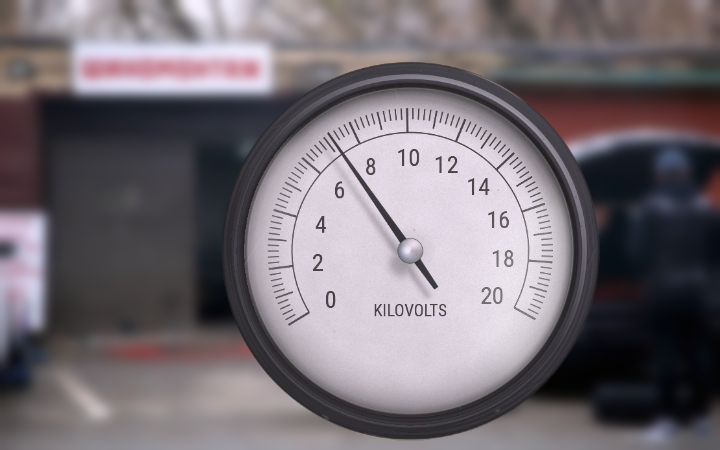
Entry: 7.2 kV
